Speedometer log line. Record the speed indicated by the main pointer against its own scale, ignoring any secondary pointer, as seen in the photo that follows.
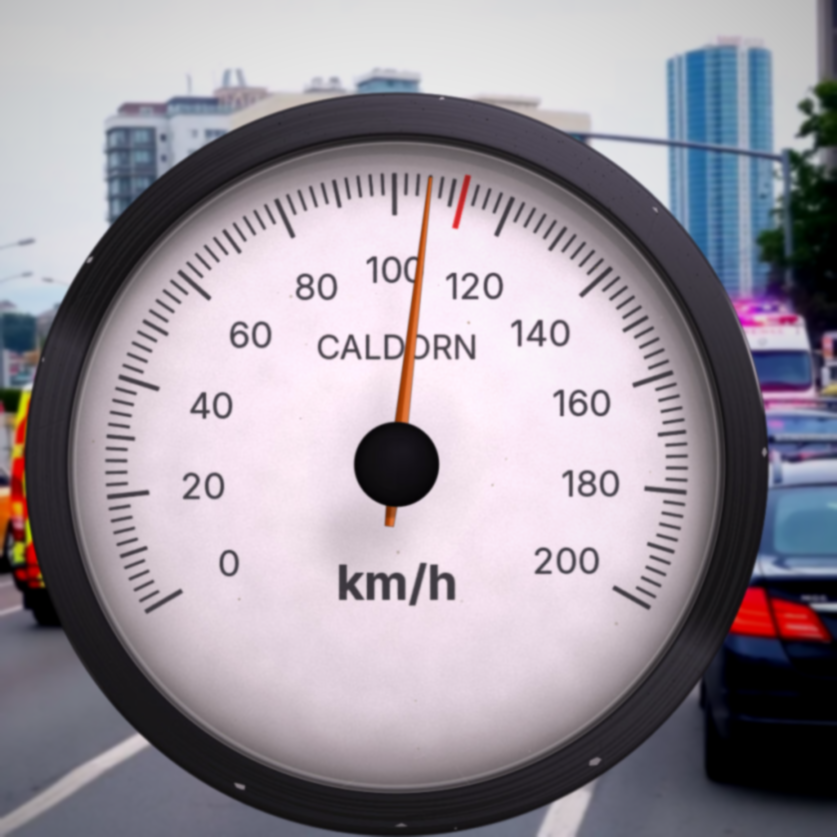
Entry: 106 km/h
